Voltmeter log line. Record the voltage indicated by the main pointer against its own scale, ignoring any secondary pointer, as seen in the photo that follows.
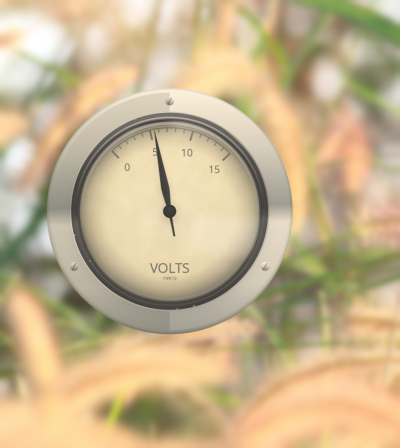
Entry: 5.5 V
